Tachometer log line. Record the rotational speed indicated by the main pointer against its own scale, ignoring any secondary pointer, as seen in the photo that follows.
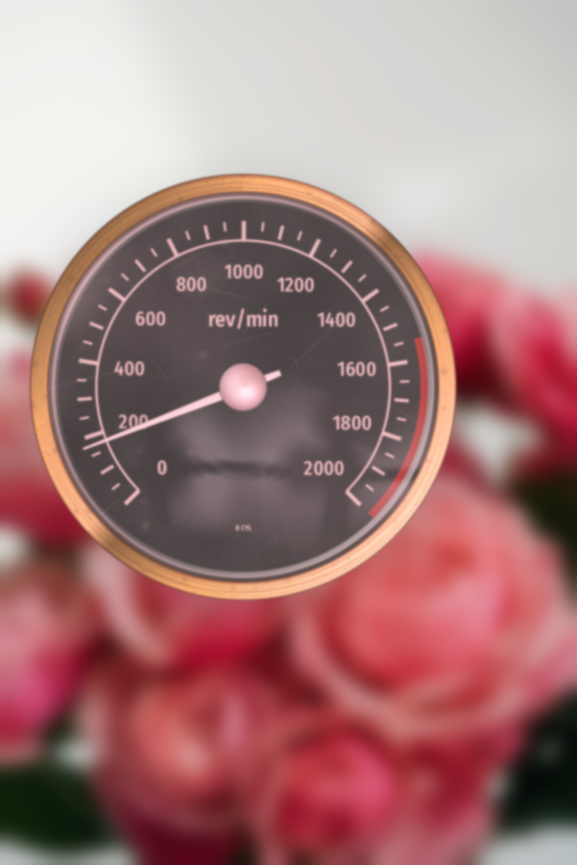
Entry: 175 rpm
